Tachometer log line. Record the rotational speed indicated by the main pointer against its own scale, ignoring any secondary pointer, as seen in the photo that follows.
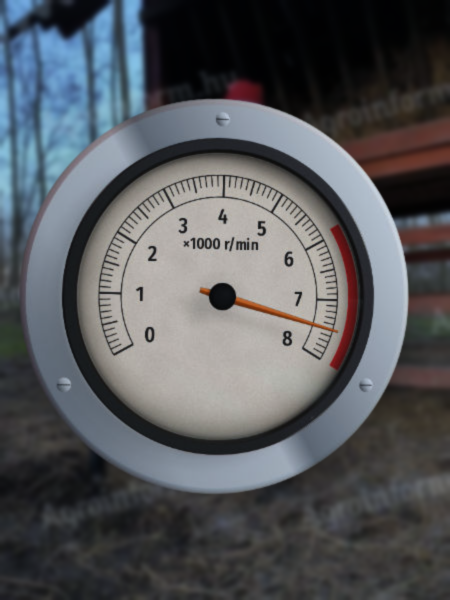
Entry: 7500 rpm
